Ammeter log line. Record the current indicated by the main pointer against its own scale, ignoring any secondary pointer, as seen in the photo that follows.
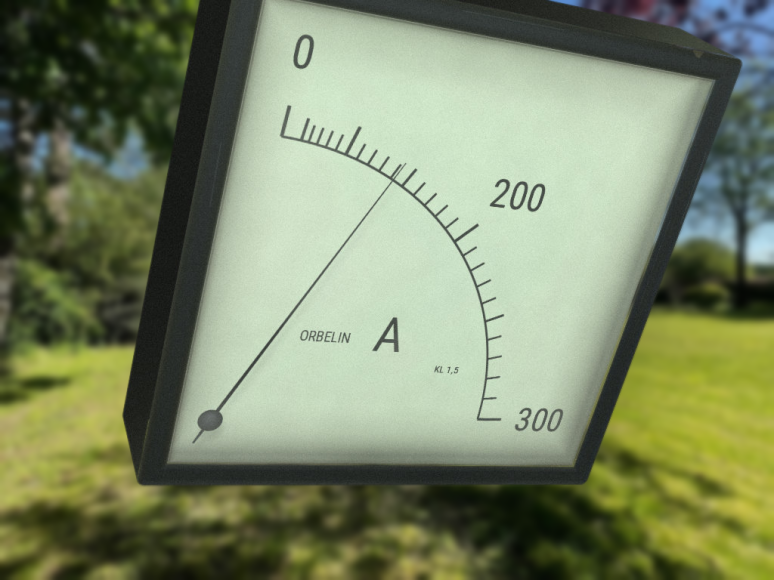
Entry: 140 A
